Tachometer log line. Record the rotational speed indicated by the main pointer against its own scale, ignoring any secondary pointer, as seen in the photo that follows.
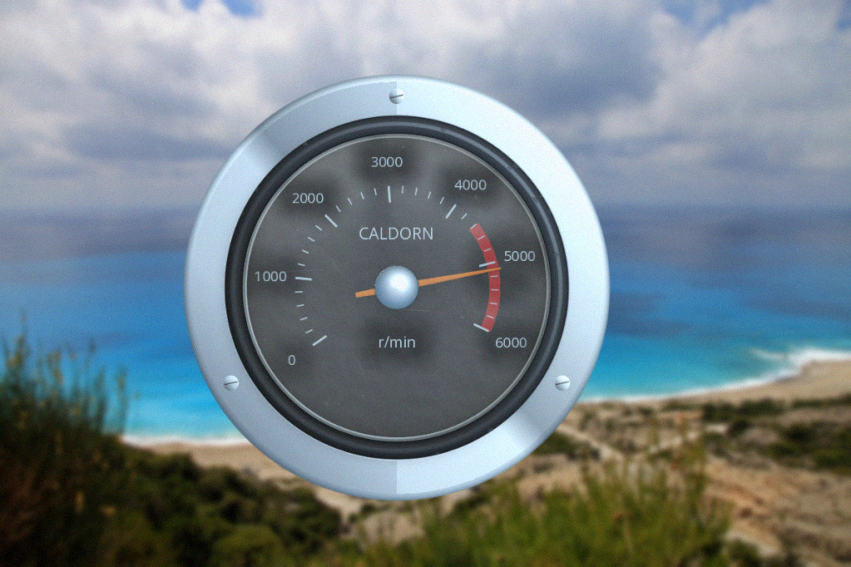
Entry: 5100 rpm
